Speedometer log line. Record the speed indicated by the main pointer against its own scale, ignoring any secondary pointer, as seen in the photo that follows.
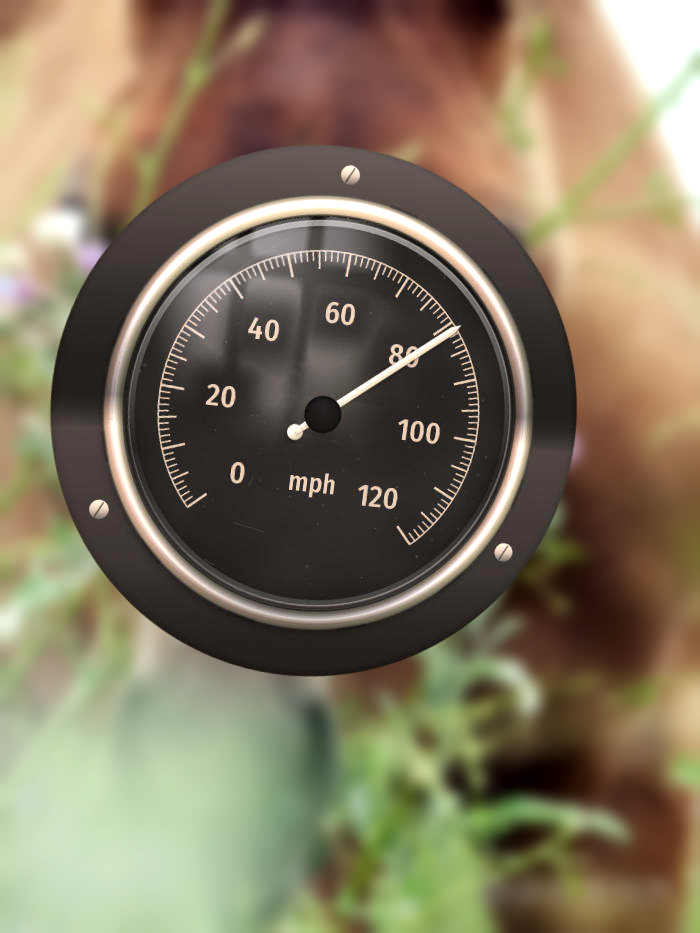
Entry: 81 mph
